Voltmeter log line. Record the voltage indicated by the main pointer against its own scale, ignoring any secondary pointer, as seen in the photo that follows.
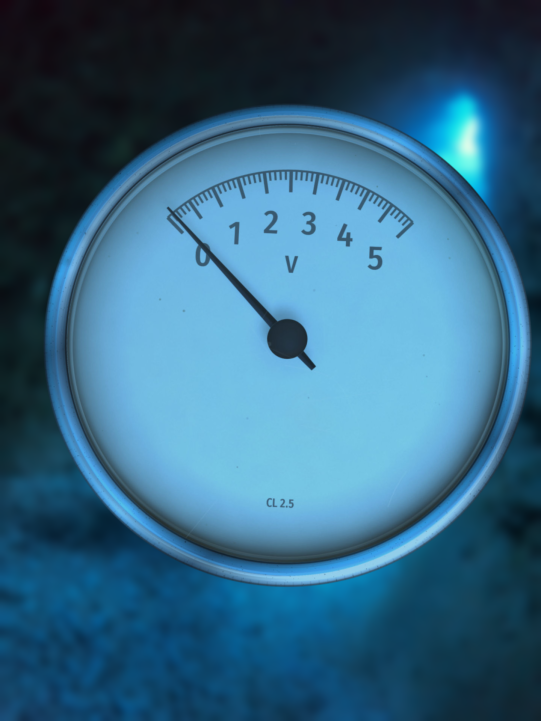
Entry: 0.1 V
